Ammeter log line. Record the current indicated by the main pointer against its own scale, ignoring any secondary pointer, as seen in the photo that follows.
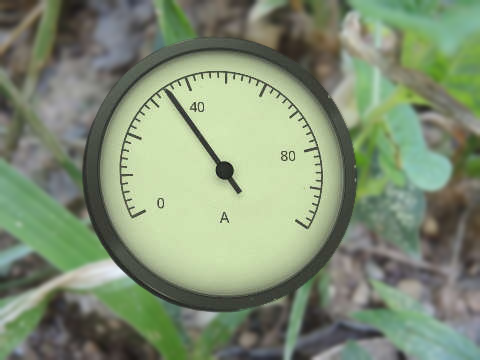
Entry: 34 A
